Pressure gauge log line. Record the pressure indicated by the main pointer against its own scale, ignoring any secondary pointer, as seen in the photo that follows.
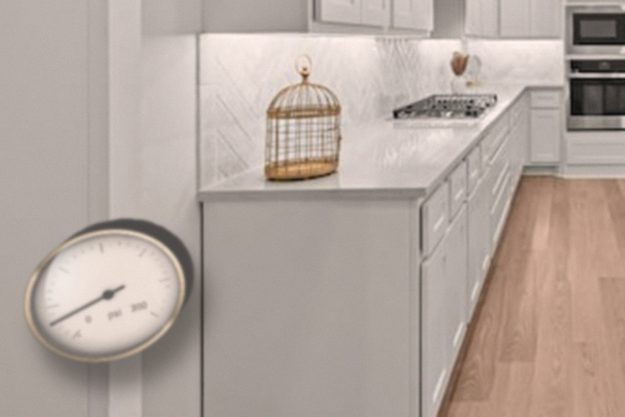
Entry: 30 psi
